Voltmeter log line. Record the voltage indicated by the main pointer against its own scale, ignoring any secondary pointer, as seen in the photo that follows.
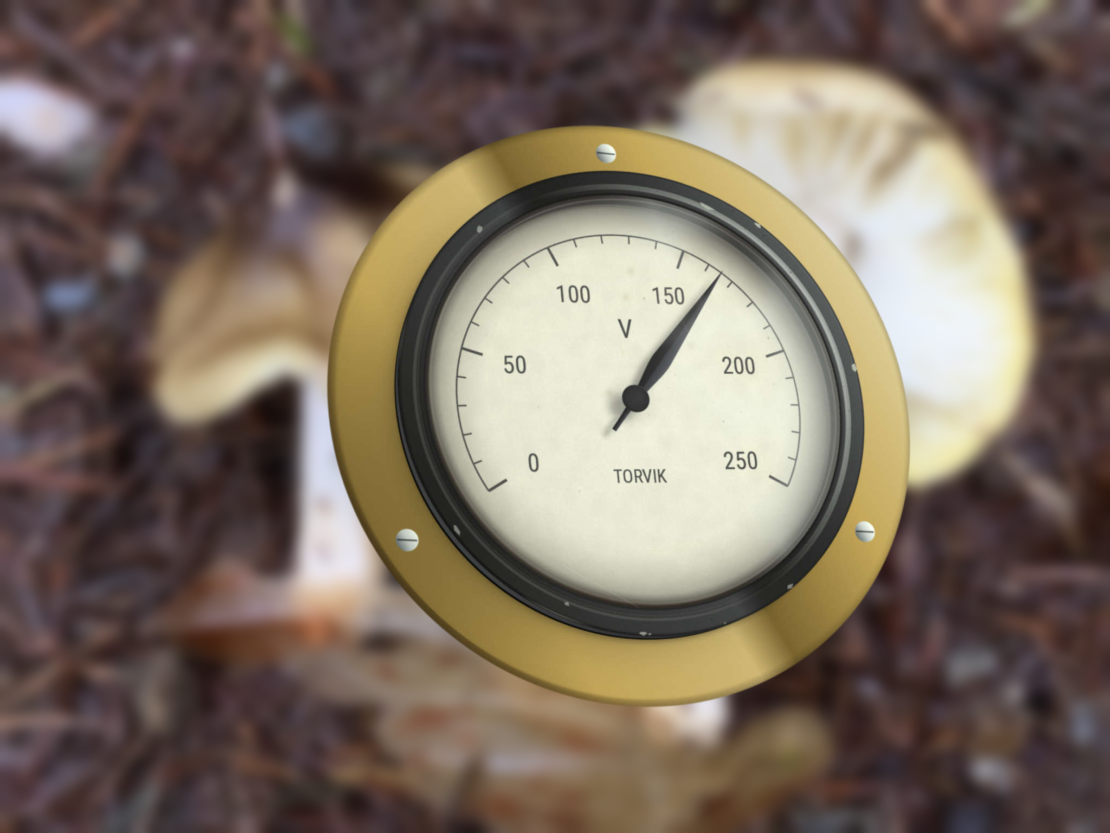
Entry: 165 V
